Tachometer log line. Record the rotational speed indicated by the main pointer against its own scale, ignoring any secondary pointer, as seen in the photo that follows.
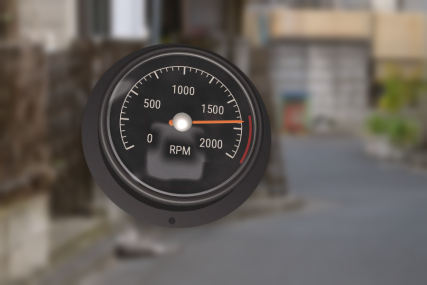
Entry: 1700 rpm
